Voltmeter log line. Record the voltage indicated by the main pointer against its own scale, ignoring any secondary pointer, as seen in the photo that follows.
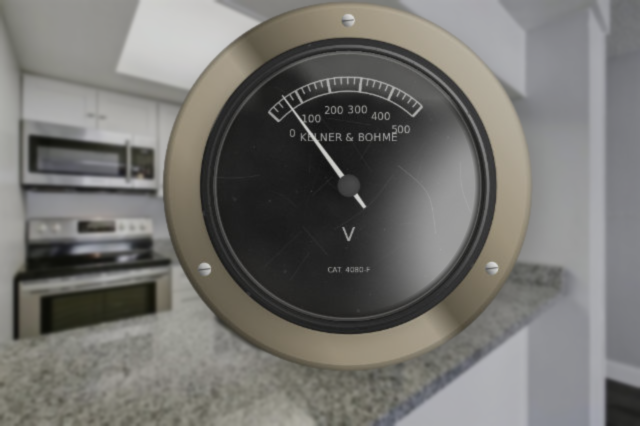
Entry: 60 V
